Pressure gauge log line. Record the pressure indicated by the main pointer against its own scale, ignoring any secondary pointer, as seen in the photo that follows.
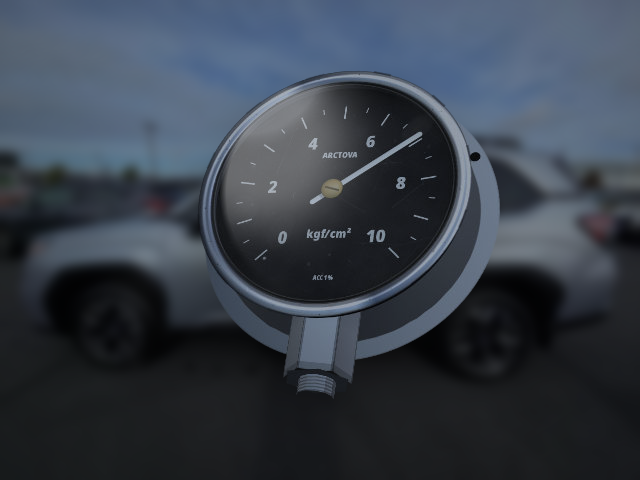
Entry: 7 kg/cm²
